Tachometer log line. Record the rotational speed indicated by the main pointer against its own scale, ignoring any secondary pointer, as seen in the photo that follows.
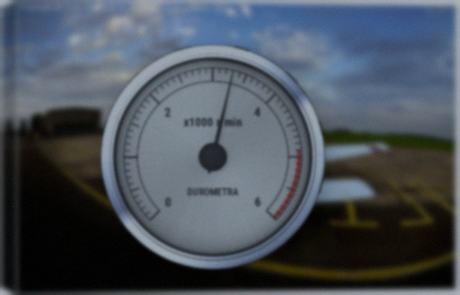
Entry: 3300 rpm
